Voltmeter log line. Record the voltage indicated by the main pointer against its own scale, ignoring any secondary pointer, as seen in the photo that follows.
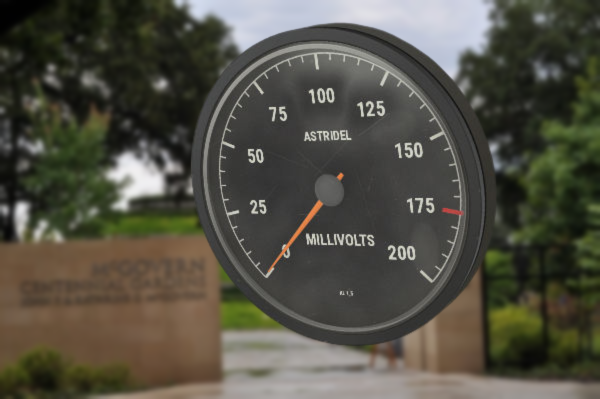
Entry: 0 mV
